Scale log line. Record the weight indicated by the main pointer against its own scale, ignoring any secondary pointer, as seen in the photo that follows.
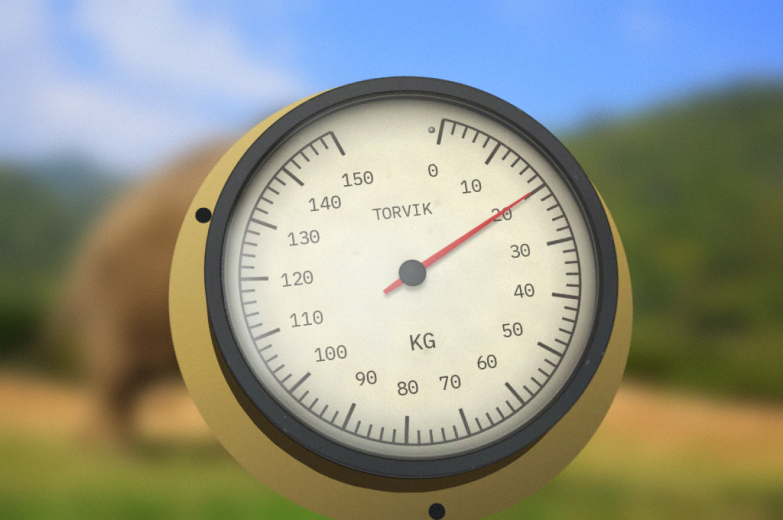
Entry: 20 kg
